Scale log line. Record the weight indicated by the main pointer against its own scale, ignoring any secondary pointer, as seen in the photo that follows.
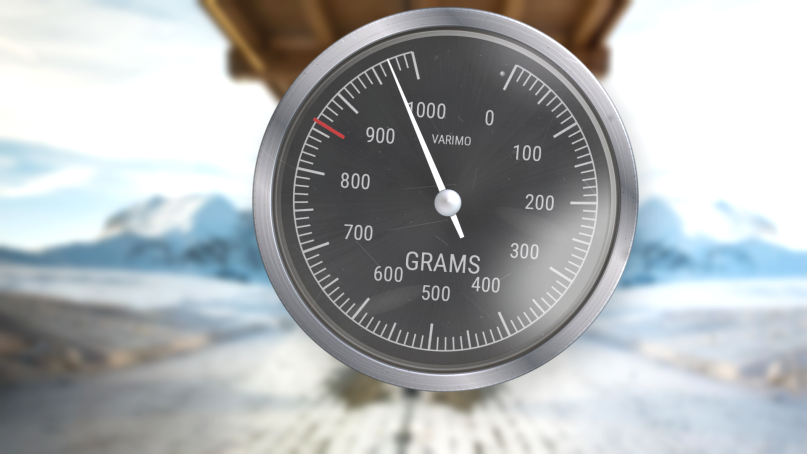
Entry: 970 g
